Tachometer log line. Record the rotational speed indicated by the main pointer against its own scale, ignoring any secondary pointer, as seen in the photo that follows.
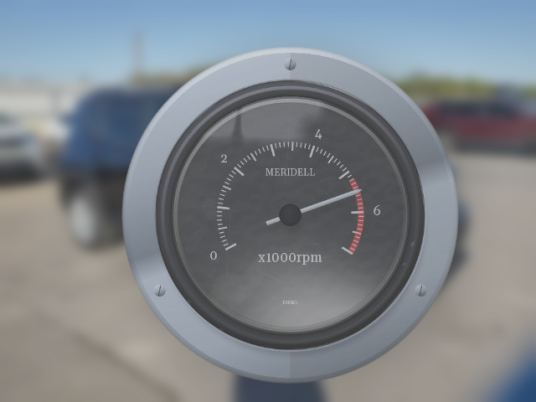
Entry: 5500 rpm
